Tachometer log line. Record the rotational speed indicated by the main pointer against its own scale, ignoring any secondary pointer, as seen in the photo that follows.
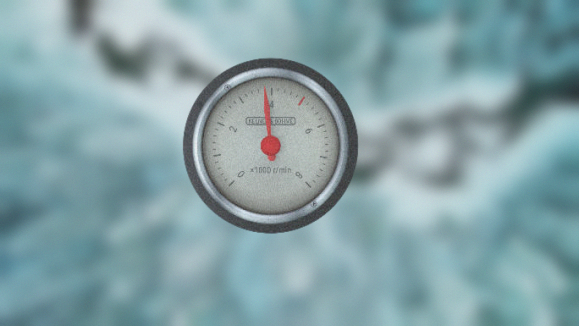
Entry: 3800 rpm
